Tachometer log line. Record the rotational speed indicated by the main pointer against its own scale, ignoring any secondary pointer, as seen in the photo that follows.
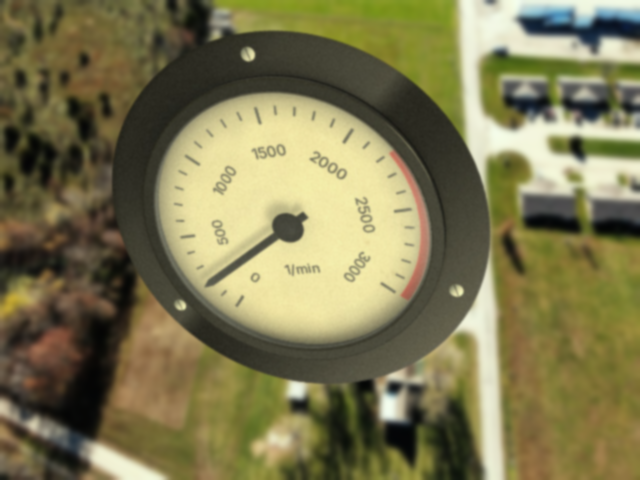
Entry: 200 rpm
